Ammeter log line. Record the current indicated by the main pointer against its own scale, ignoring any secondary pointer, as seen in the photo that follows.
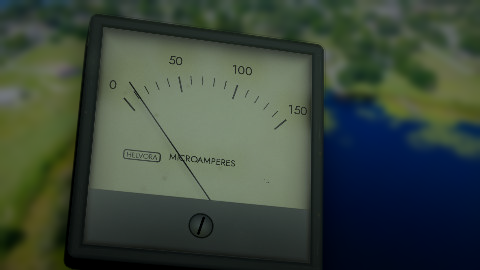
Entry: 10 µA
